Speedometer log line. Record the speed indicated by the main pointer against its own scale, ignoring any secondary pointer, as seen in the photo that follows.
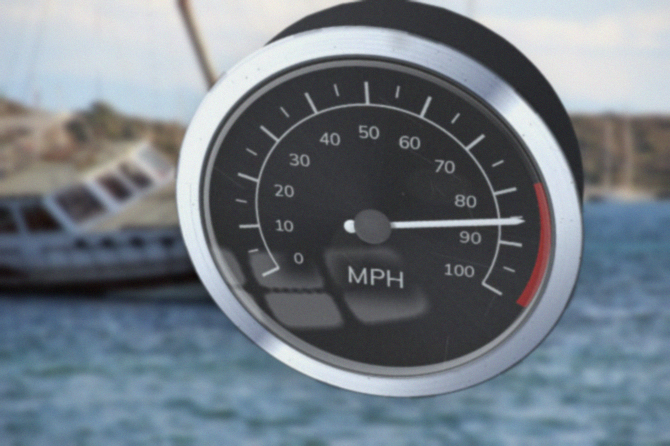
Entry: 85 mph
